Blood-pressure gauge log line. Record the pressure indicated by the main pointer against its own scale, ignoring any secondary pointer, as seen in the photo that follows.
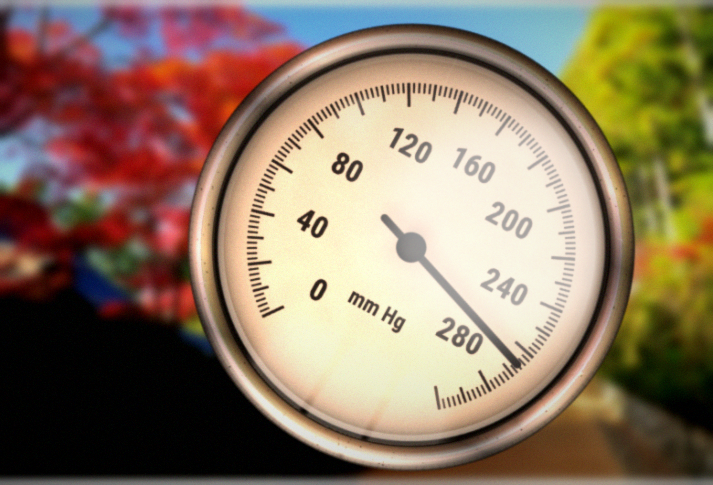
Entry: 266 mmHg
